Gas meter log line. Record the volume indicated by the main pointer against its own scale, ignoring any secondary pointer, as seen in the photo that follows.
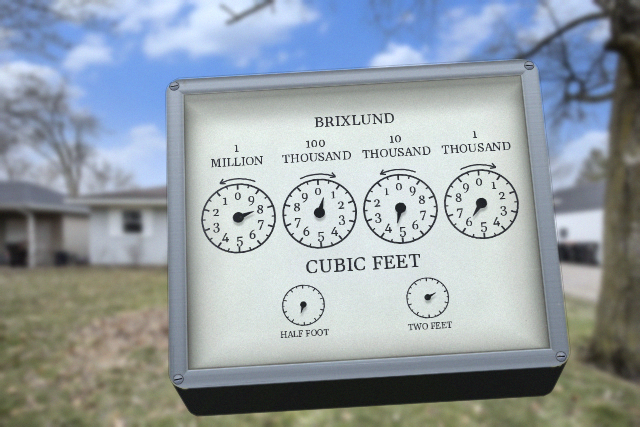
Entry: 804600 ft³
